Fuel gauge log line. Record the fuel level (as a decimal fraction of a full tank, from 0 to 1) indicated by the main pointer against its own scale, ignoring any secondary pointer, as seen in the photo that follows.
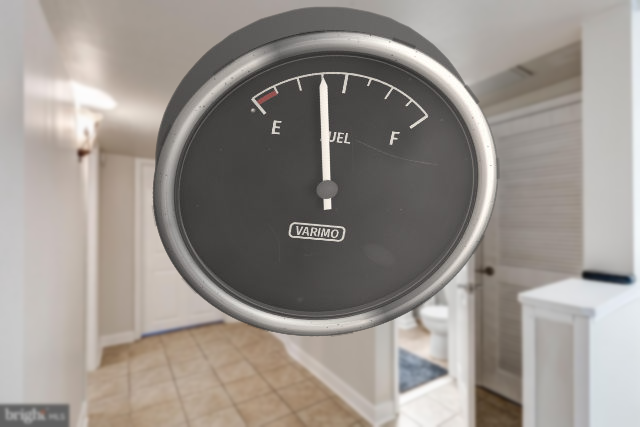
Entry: 0.375
